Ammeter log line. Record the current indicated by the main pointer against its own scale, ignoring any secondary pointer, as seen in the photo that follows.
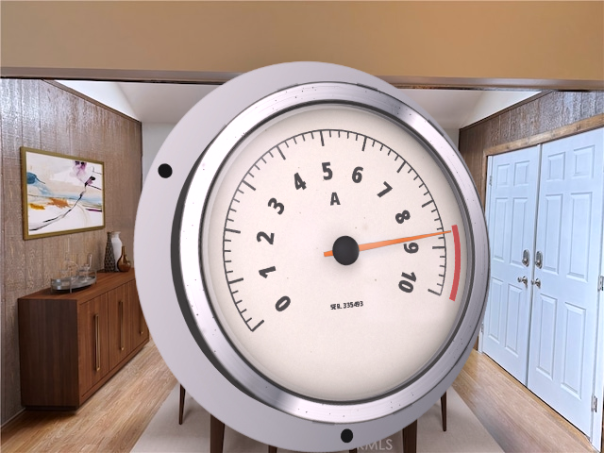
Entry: 8.7 A
